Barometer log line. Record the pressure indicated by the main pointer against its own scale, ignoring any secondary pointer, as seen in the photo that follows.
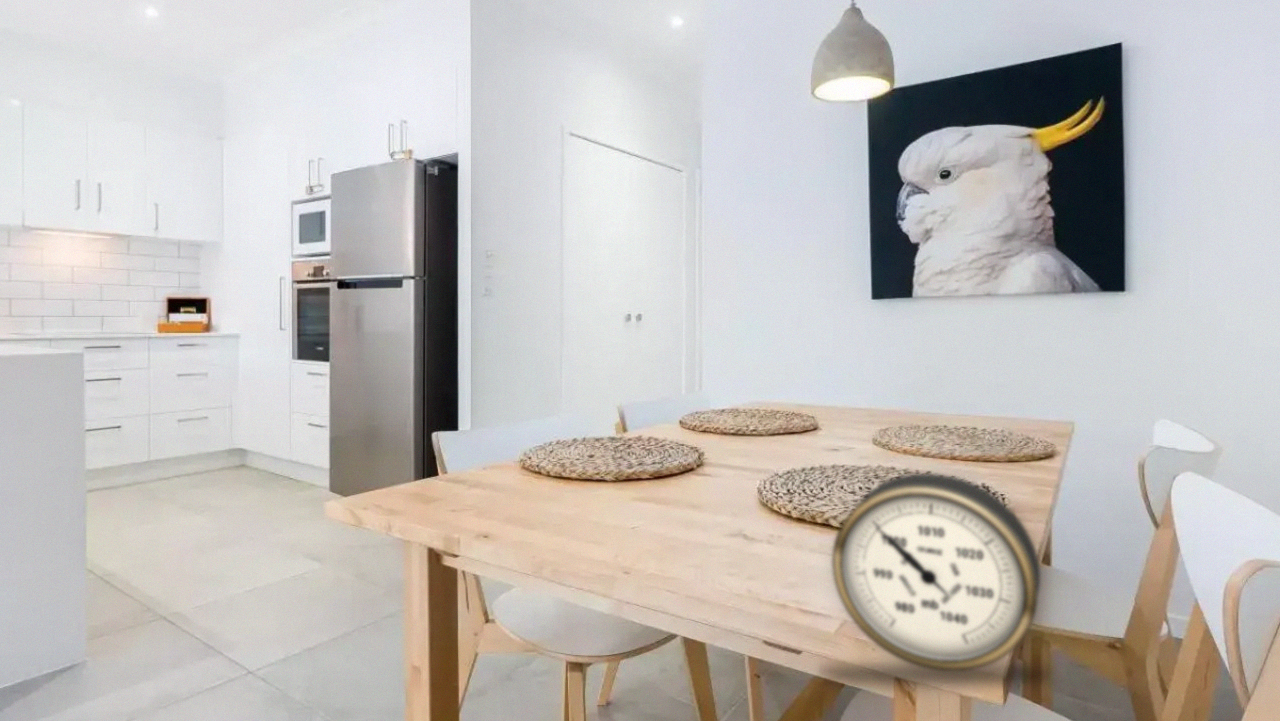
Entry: 1000 mbar
